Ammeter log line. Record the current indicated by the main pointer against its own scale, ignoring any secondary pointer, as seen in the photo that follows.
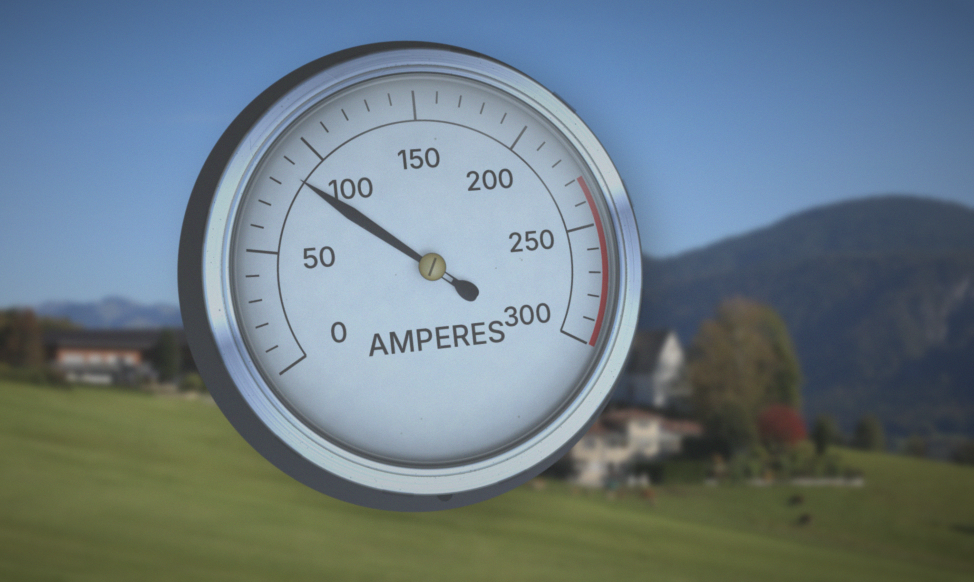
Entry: 85 A
